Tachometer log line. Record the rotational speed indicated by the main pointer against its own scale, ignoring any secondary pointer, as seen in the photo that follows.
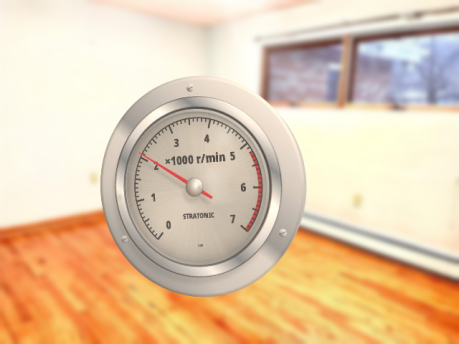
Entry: 2100 rpm
